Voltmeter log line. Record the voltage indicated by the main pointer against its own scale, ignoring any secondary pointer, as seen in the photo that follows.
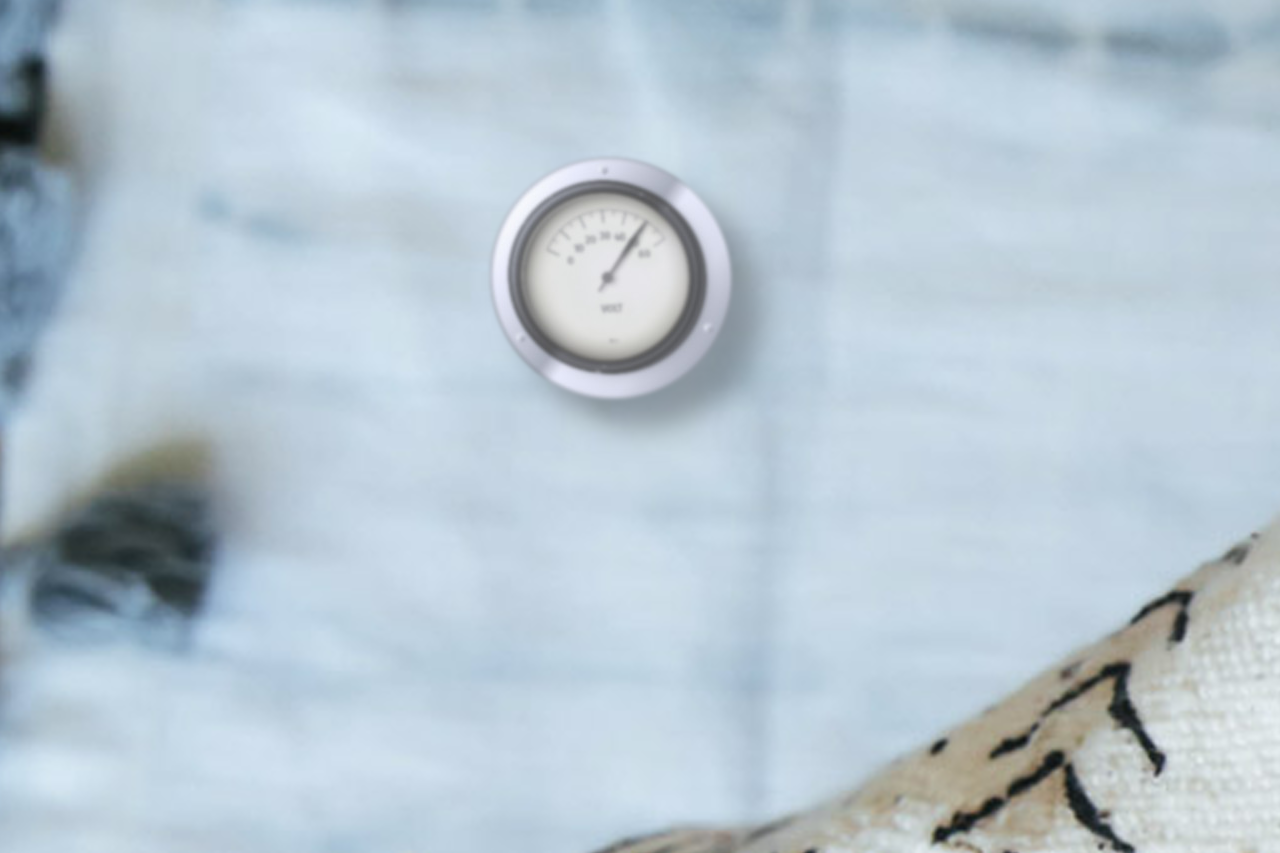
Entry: 50 V
